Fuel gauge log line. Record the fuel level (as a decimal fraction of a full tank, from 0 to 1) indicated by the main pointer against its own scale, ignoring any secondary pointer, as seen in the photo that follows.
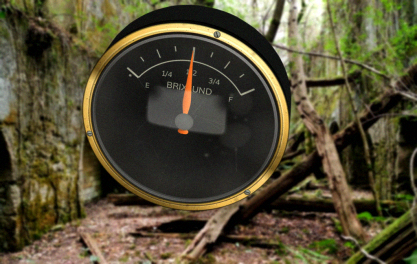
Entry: 0.5
